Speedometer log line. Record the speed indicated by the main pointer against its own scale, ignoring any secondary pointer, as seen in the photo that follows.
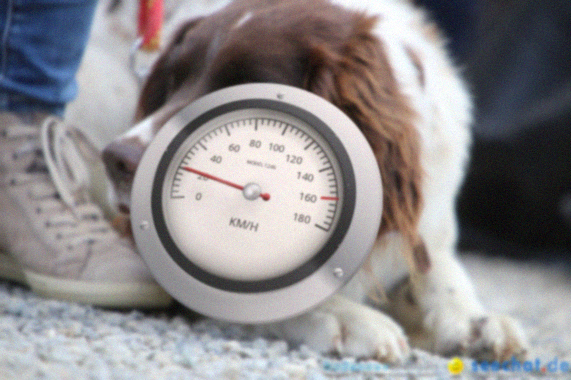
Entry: 20 km/h
